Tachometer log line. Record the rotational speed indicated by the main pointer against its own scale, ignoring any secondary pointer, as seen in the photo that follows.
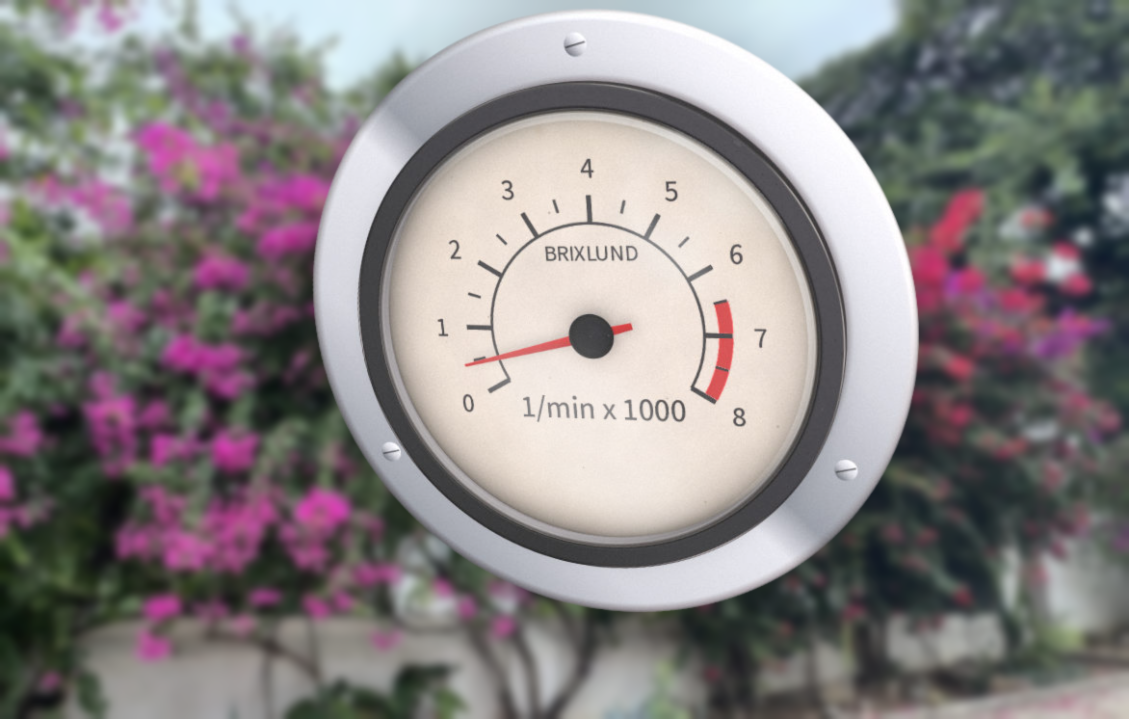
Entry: 500 rpm
